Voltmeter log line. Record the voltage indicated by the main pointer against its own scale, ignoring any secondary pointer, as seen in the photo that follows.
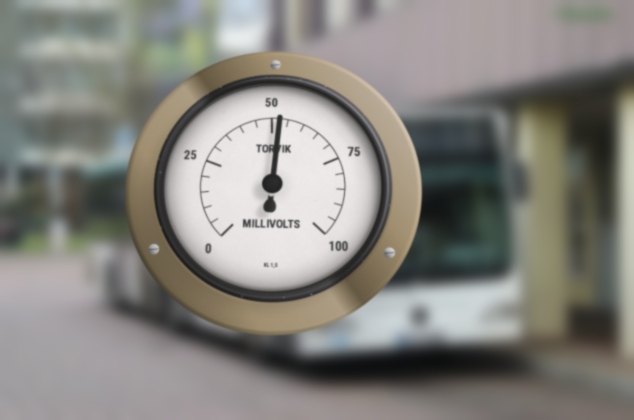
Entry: 52.5 mV
